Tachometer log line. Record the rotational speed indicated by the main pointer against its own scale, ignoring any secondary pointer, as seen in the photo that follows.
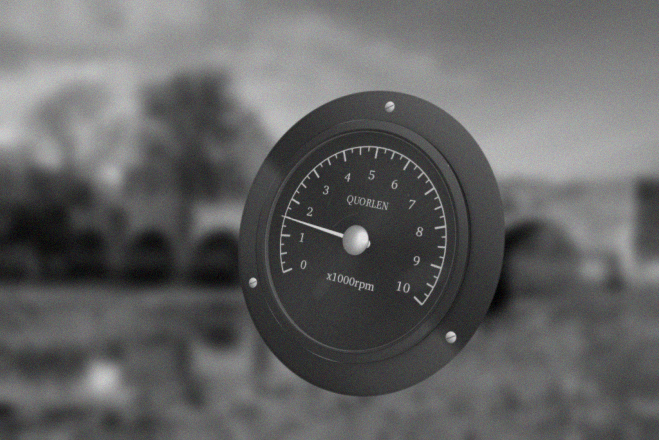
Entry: 1500 rpm
